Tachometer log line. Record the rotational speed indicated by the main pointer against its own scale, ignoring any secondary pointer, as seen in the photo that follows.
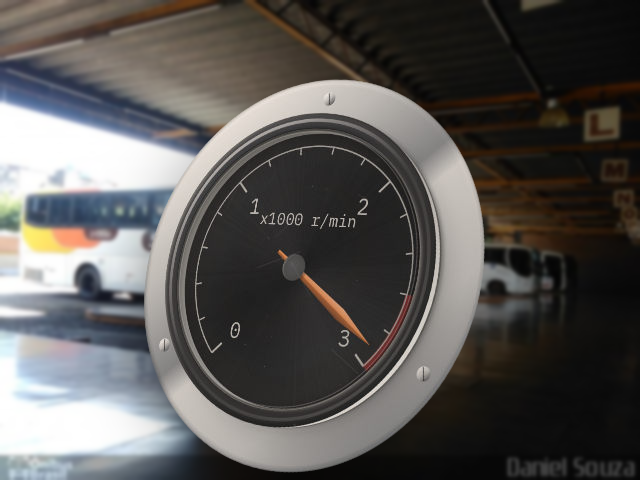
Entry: 2900 rpm
